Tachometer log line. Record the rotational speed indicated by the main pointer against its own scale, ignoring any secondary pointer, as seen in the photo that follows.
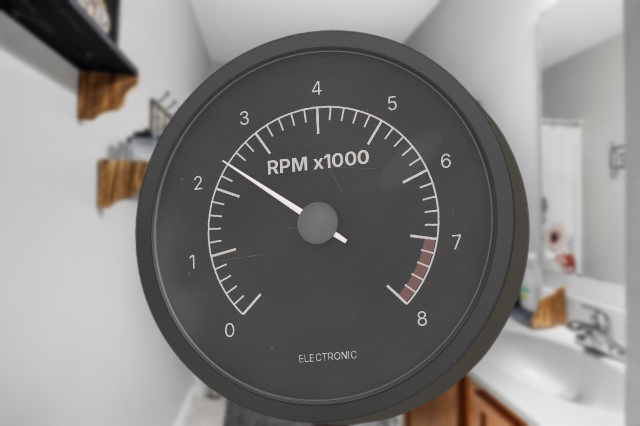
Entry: 2400 rpm
